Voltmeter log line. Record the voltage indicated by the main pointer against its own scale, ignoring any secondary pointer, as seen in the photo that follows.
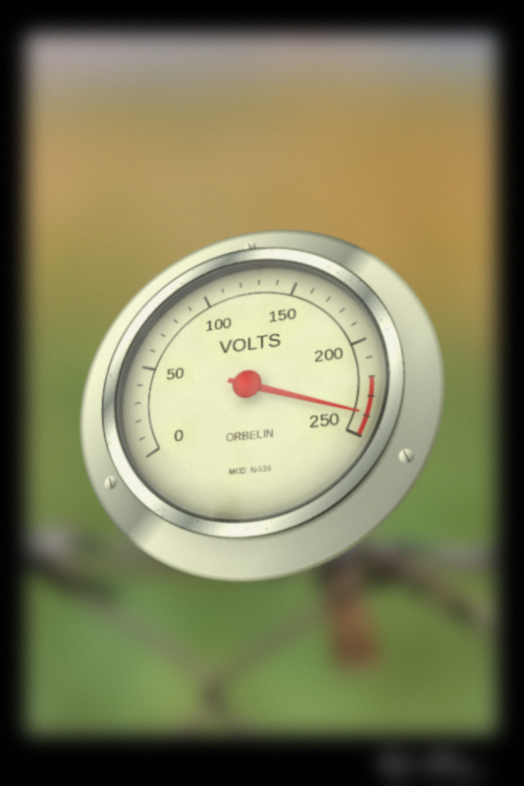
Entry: 240 V
